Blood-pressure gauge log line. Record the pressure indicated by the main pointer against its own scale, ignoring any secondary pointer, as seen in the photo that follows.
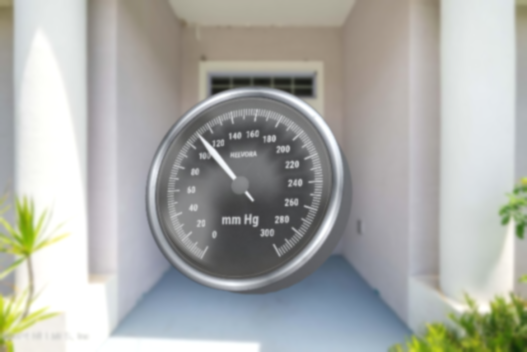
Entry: 110 mmHg
